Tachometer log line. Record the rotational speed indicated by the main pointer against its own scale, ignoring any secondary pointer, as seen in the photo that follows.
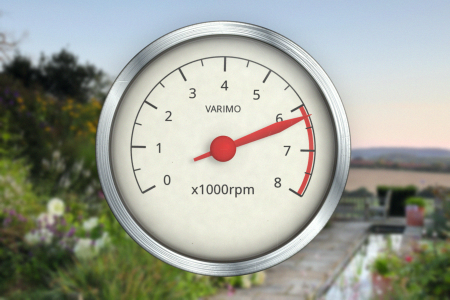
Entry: 6250 rpm
